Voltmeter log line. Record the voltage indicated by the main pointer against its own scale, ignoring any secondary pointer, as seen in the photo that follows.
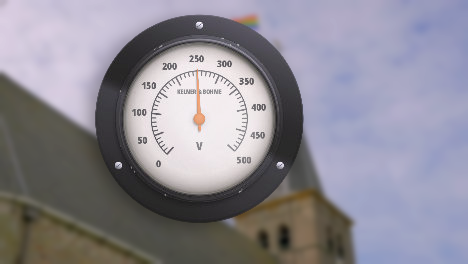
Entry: 250 V
